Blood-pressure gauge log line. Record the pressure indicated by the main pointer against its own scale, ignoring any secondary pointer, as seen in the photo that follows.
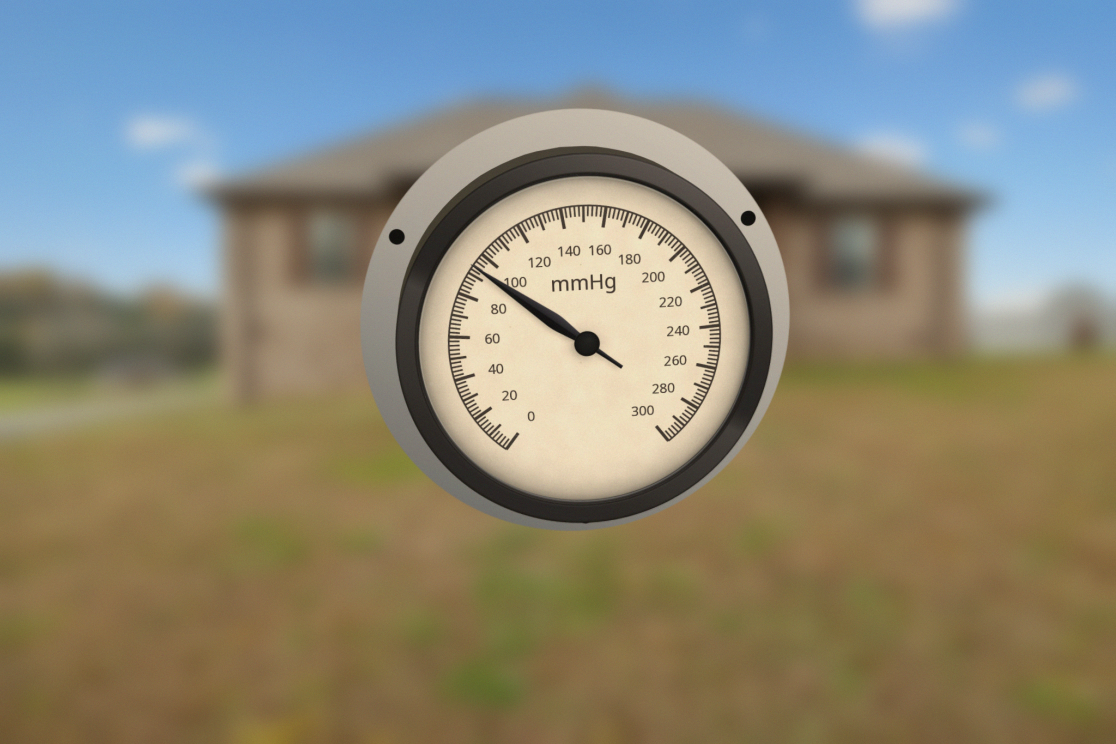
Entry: 94 mmHg
